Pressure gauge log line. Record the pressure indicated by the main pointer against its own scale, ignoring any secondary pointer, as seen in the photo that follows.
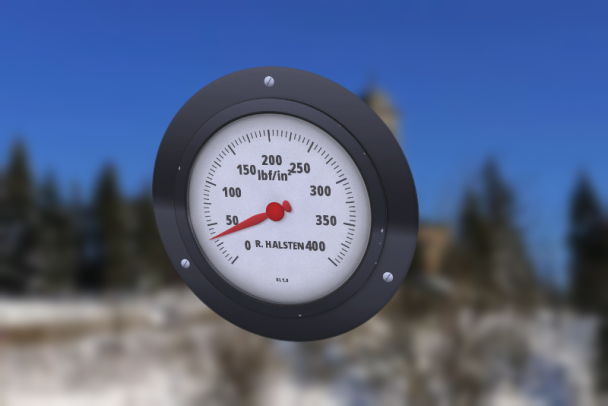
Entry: 35 psi
